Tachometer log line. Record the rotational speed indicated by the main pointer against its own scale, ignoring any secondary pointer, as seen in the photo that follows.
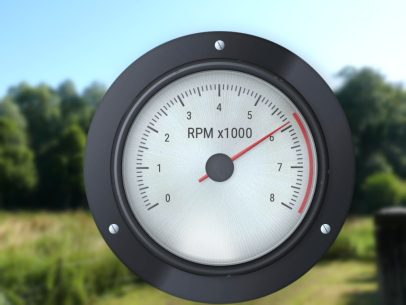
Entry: 5900 rpm
